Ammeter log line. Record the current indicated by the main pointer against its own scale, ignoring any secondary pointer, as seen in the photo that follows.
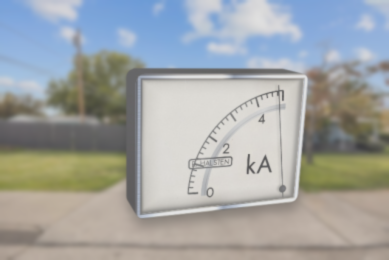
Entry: 4.8 kA
